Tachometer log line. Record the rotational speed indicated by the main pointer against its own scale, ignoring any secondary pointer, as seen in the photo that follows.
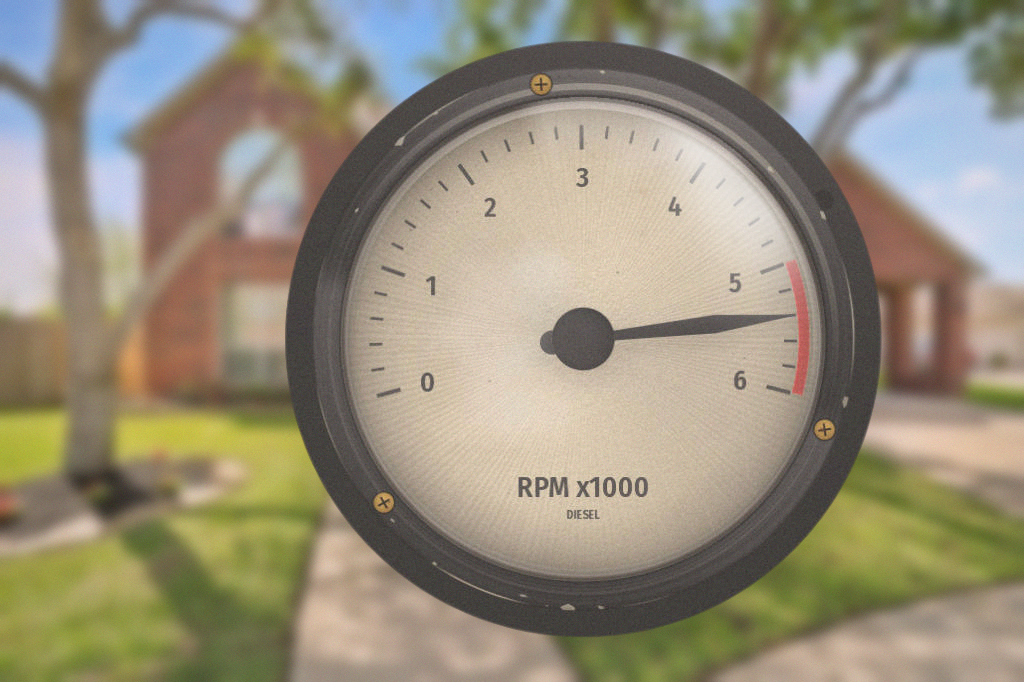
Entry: 5400 rpm
